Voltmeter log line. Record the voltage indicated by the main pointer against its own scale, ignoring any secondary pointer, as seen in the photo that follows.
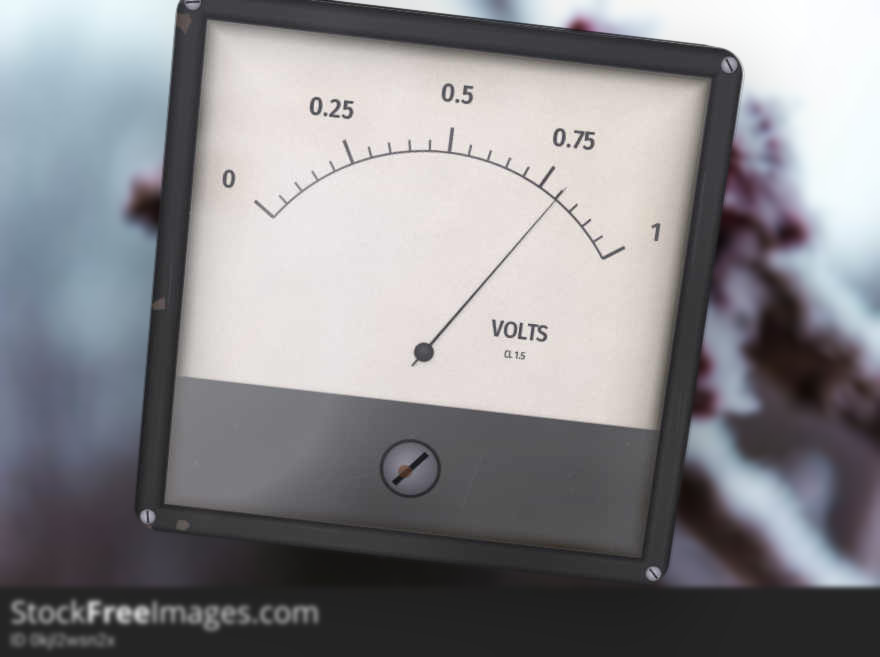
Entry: 0.8 V
